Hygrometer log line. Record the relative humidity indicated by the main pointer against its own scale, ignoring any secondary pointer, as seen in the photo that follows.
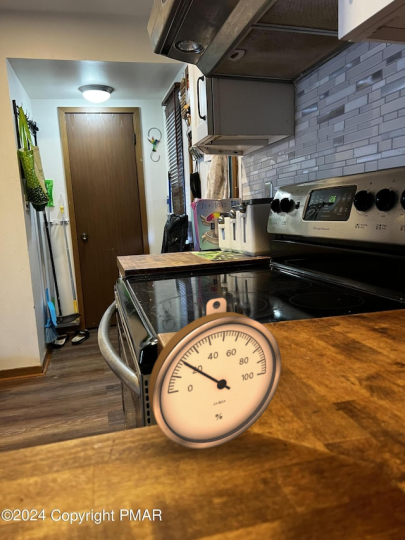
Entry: 20 %
